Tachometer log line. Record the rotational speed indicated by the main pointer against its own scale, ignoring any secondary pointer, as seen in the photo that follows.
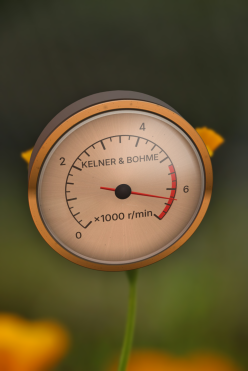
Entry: 6250 rpm
